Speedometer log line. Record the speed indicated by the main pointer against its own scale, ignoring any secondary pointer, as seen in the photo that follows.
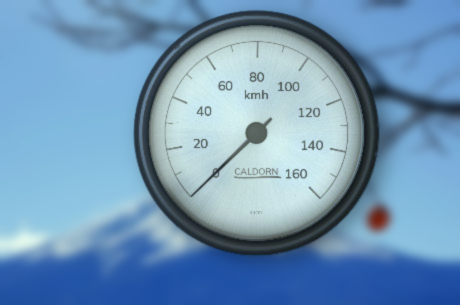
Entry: 0 km/h
